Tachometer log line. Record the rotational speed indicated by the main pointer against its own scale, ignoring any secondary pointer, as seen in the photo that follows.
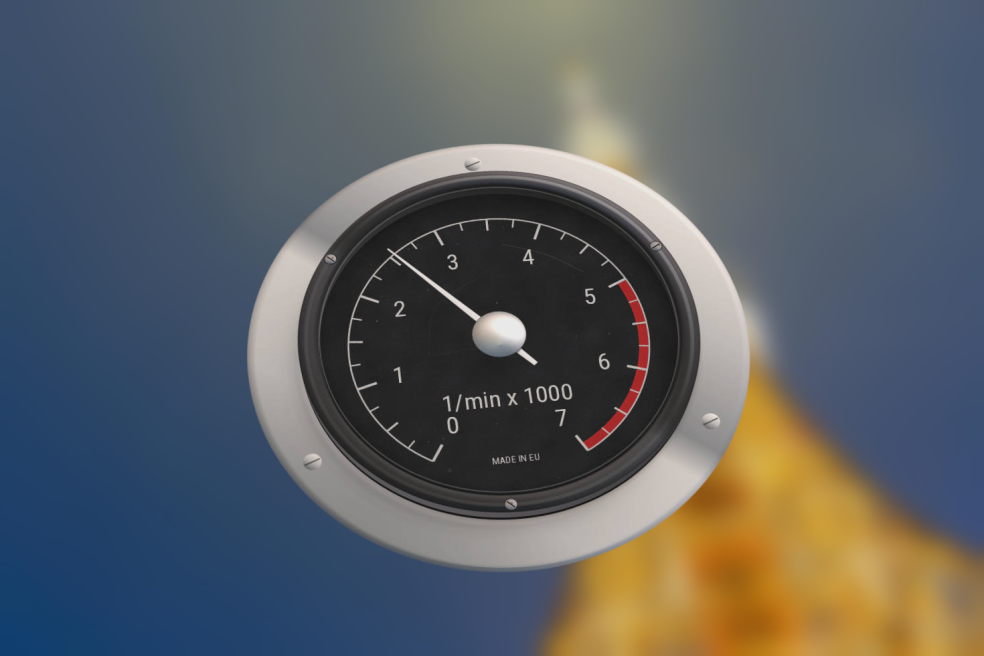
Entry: 2500 rpm
